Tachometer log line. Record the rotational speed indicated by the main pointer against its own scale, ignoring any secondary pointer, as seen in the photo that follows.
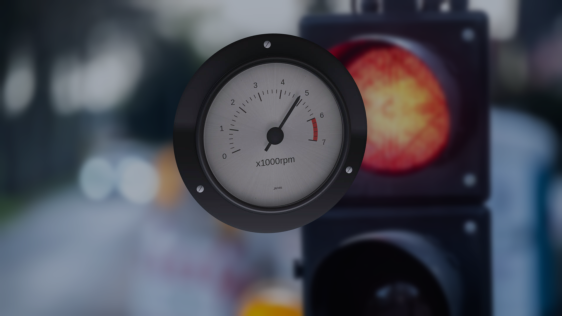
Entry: 4800 rpm
